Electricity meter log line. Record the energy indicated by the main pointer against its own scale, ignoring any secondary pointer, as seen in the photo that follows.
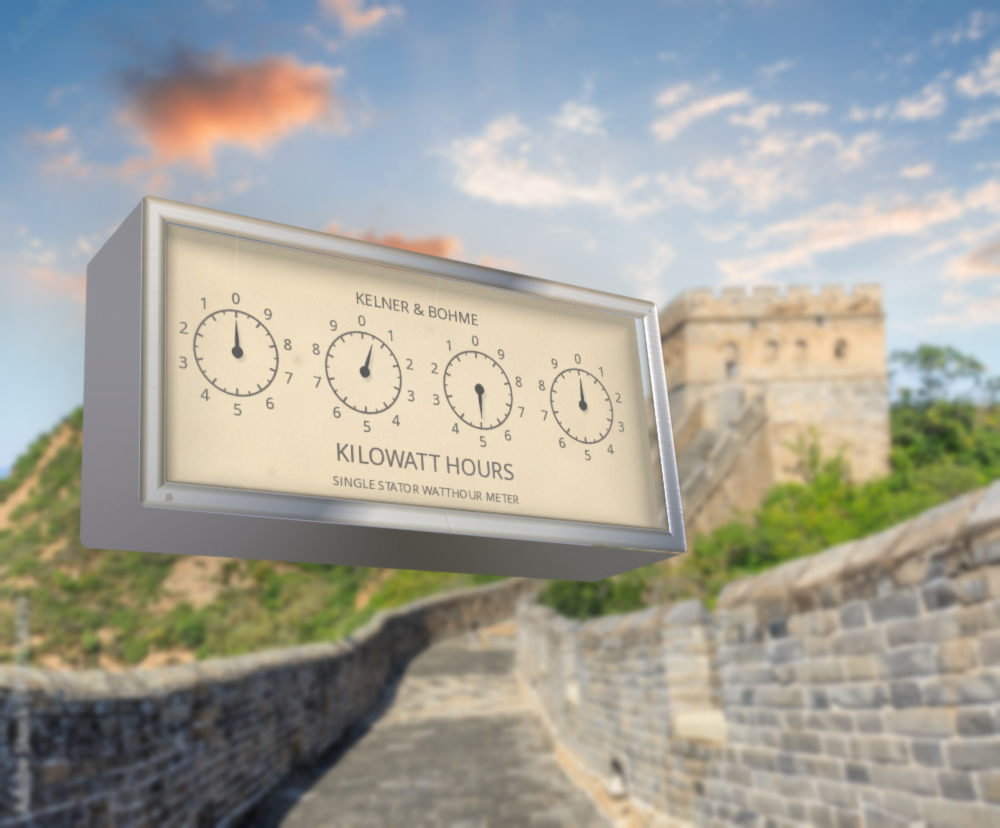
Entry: 50 kWh
